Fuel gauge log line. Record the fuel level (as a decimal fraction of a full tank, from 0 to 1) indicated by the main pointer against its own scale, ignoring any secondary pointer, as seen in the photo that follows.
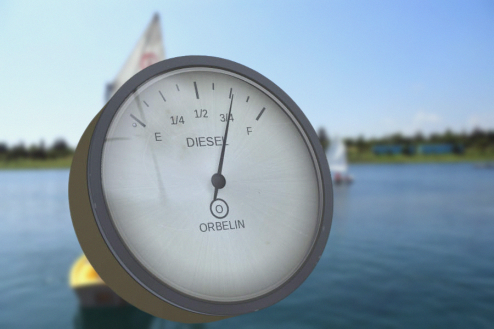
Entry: 0.75
